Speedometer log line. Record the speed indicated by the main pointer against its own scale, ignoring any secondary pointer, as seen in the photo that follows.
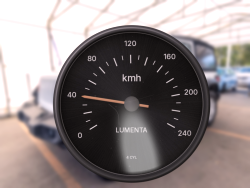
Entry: 40 km/h
